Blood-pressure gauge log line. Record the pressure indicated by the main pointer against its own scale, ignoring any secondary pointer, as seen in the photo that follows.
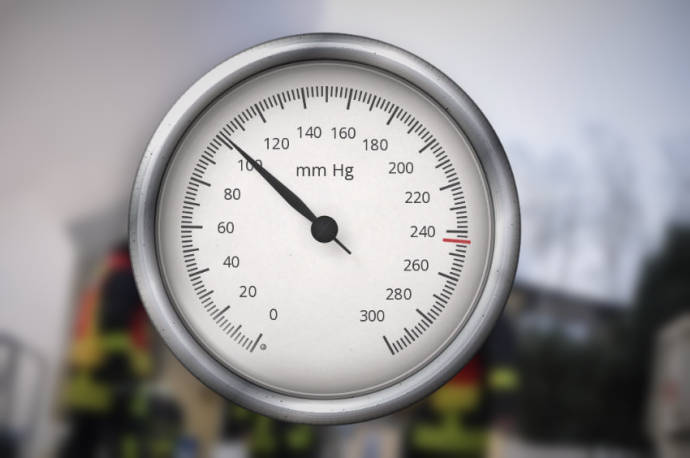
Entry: 102 mmHg
